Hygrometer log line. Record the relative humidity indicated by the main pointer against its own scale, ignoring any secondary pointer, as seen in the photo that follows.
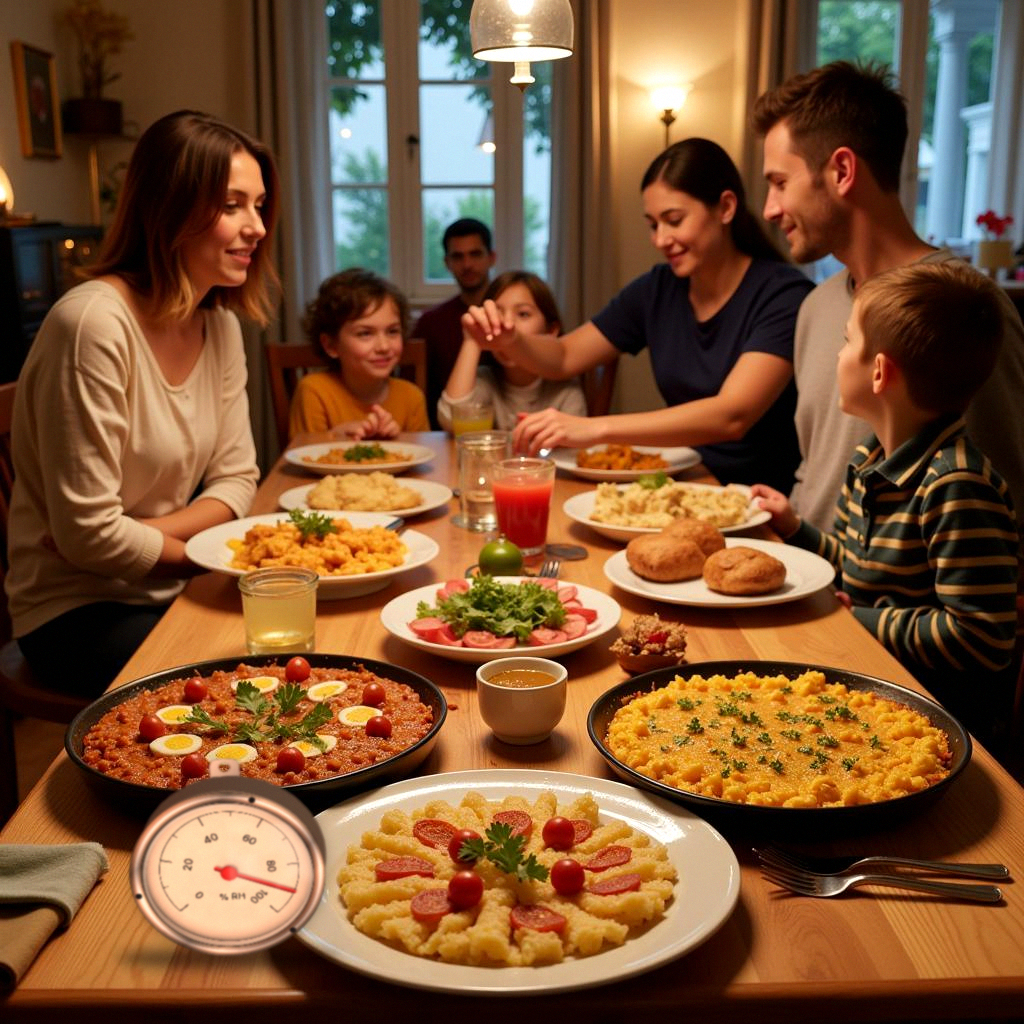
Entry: 90 %
